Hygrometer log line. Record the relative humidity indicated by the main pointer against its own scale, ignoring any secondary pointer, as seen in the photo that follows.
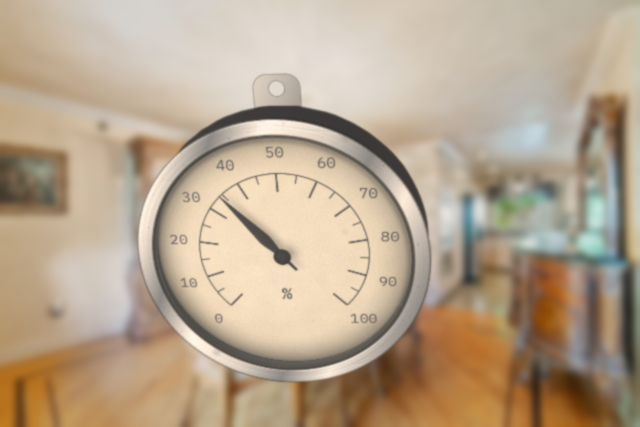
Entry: 35 %
